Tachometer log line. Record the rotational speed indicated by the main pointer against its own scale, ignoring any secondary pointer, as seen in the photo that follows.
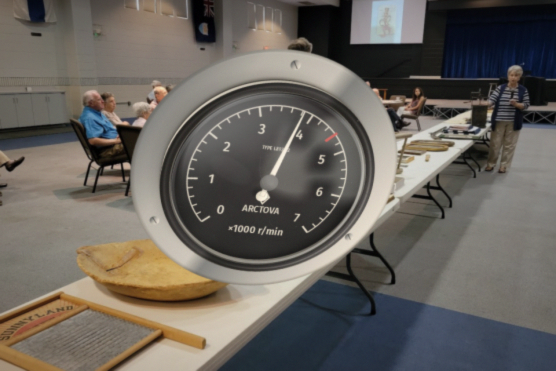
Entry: 3800 rpm
